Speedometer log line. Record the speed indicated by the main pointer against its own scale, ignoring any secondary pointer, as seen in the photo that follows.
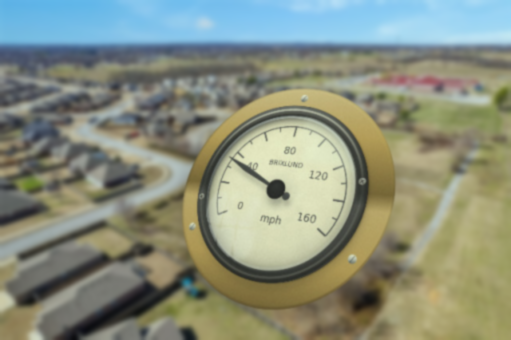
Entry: 35 mph
